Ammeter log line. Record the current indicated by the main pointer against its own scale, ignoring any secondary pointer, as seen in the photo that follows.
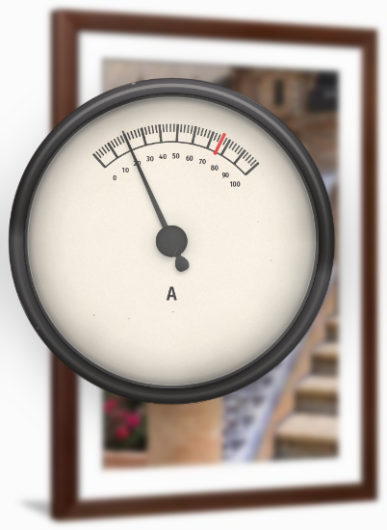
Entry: 20 A
